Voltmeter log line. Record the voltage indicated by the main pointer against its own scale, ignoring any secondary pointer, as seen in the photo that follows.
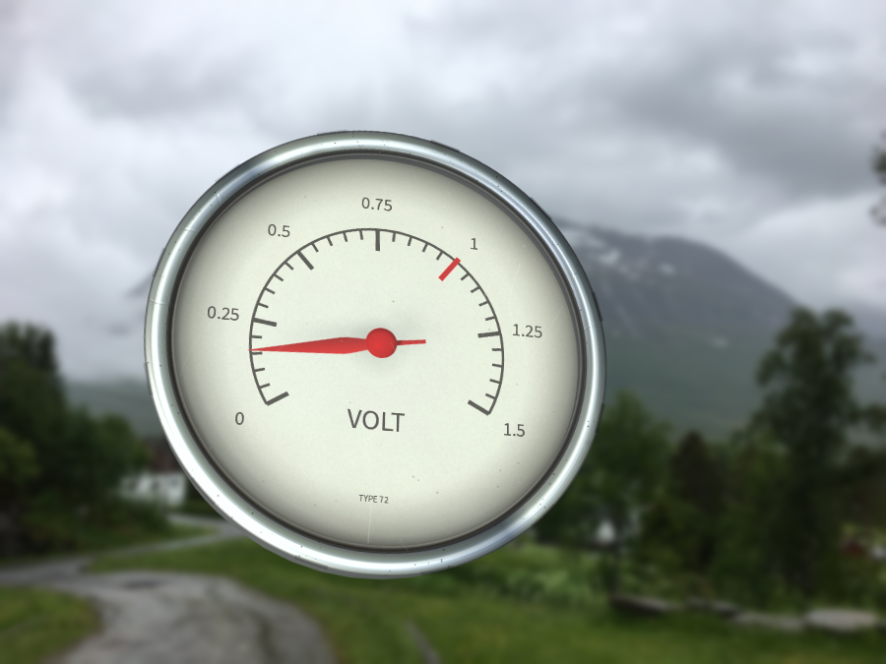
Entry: 0.15 V
